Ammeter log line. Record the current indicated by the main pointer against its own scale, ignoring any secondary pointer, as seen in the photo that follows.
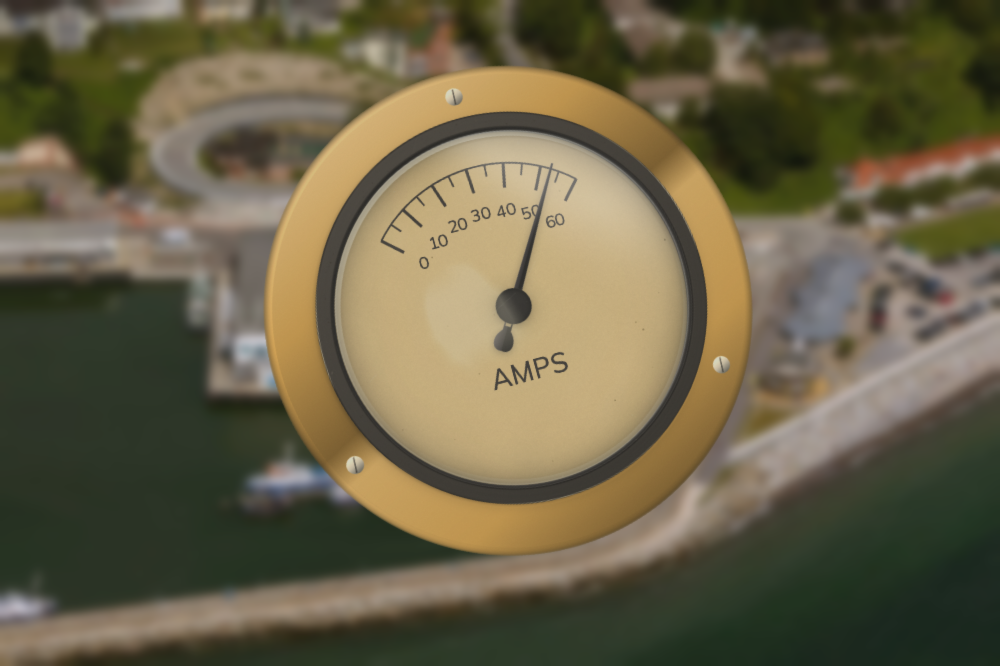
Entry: 52.5 A
